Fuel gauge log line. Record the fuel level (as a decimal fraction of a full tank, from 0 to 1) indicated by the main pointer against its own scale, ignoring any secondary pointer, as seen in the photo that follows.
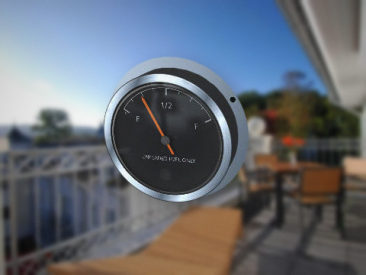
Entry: 0.25
